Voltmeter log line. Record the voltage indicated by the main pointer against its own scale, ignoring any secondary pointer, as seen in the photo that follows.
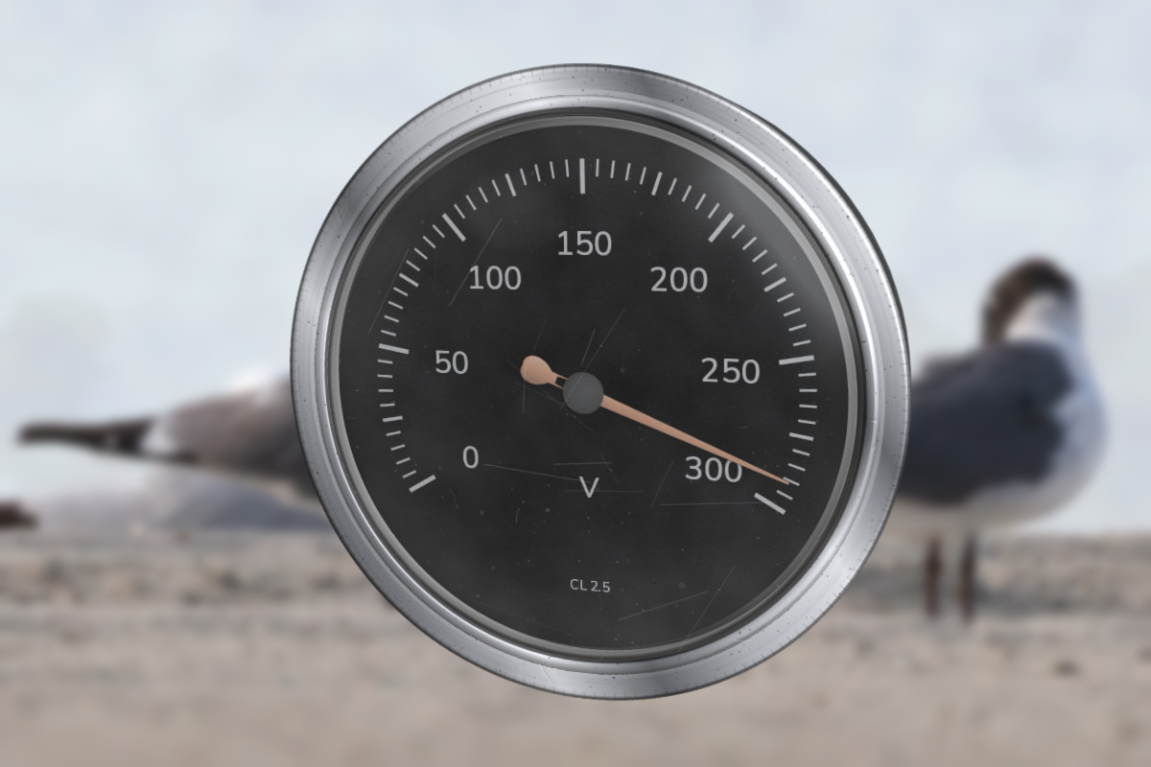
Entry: 290 V
